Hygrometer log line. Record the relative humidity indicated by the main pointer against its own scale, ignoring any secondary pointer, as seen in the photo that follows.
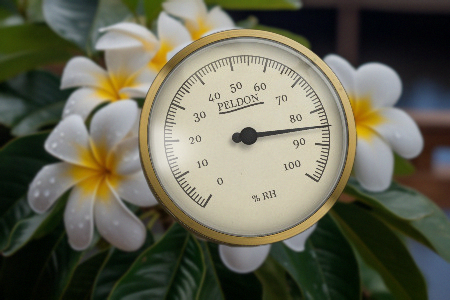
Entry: 85 %
